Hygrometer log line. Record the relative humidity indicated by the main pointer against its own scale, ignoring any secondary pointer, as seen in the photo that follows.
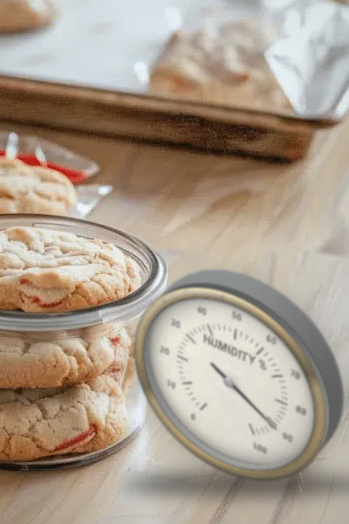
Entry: 90 %
